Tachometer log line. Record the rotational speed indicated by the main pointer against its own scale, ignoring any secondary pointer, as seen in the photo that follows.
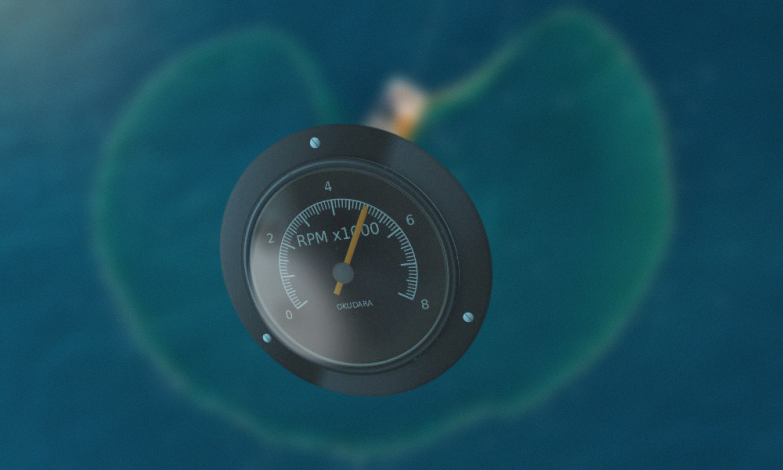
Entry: 5000 rpm
